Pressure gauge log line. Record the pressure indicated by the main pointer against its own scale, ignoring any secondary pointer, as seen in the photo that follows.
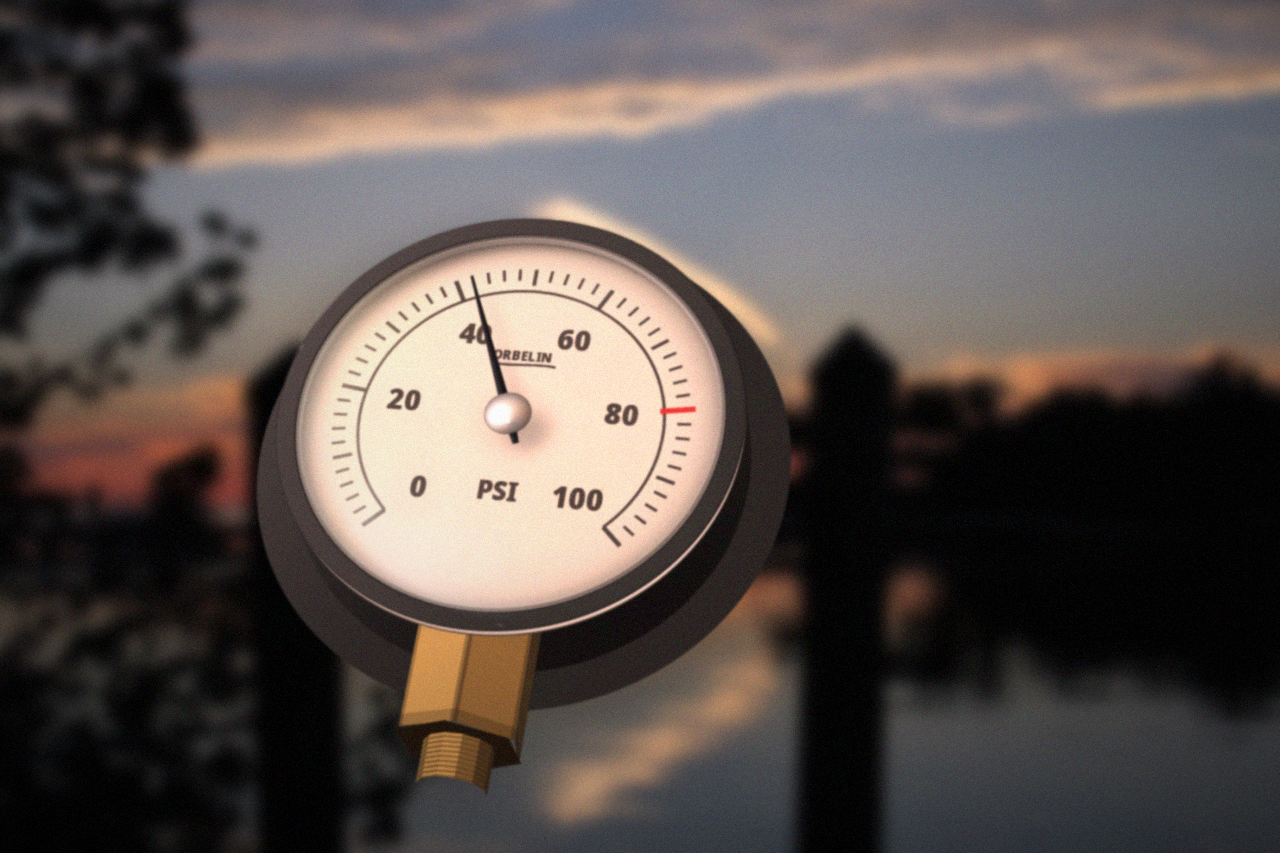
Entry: 42 psi
